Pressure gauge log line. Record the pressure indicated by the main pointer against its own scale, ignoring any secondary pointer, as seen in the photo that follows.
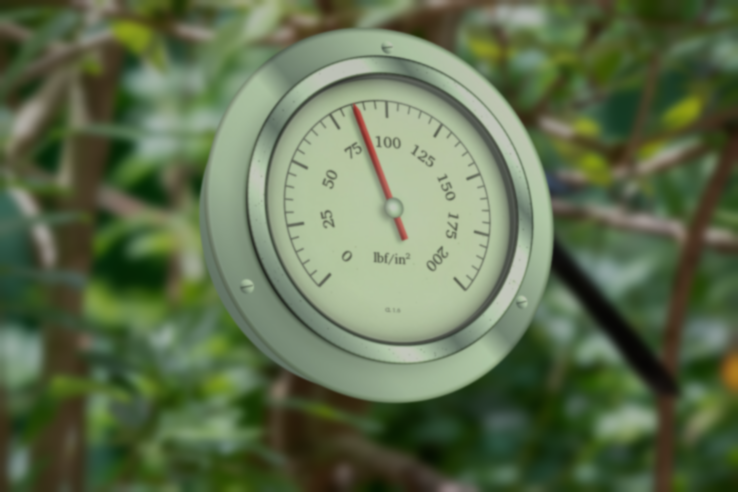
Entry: 85 psi
